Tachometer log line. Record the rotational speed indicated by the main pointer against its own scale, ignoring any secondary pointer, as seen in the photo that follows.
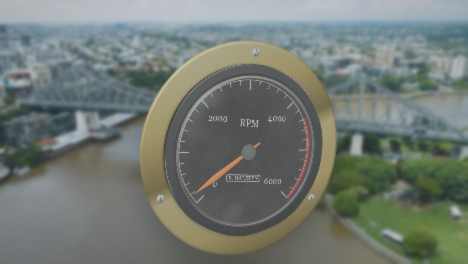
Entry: 200 rpm
